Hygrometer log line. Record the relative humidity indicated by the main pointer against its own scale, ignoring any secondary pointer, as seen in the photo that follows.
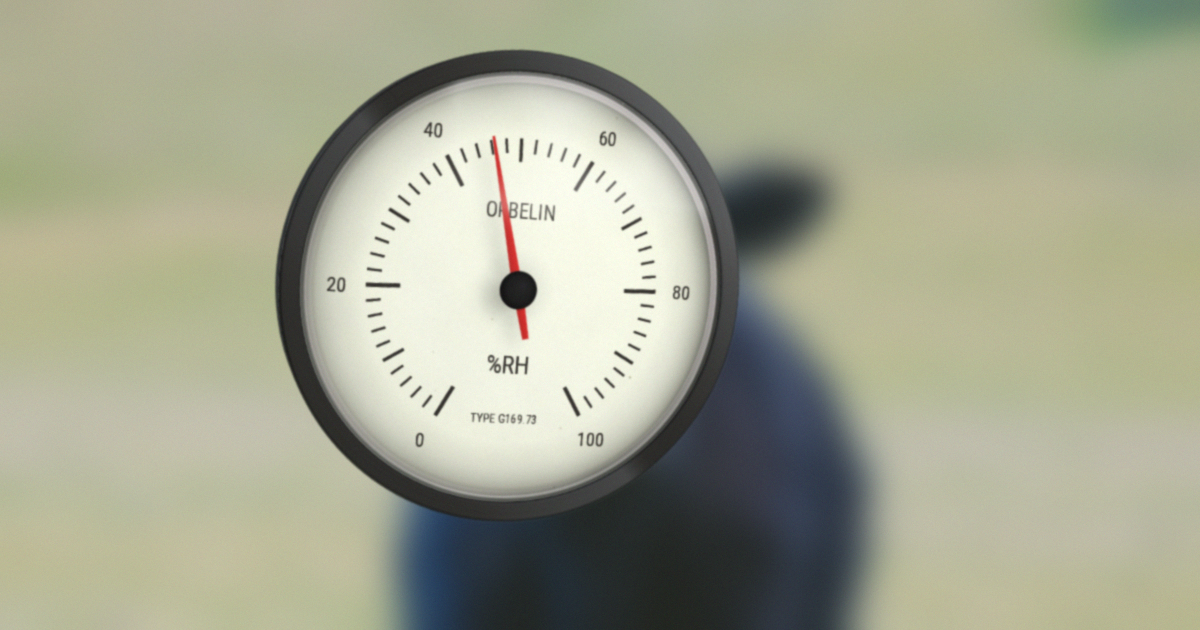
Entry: 46 %
